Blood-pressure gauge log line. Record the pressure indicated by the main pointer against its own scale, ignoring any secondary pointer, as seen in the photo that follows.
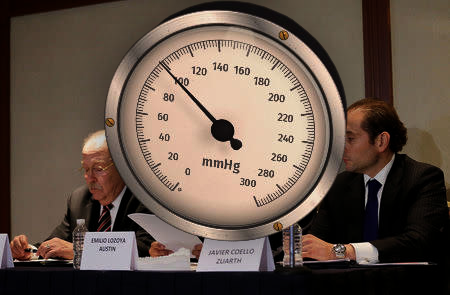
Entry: 100 mmHg
